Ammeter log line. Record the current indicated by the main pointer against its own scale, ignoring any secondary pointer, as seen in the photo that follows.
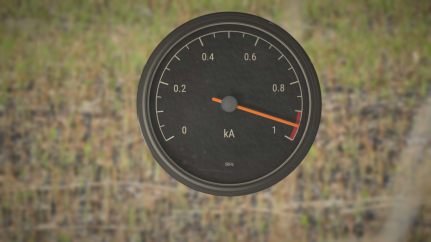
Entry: 0.95 kA
